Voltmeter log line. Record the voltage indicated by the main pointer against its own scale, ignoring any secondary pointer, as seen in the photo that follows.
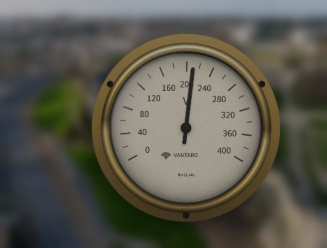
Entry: 210 V
